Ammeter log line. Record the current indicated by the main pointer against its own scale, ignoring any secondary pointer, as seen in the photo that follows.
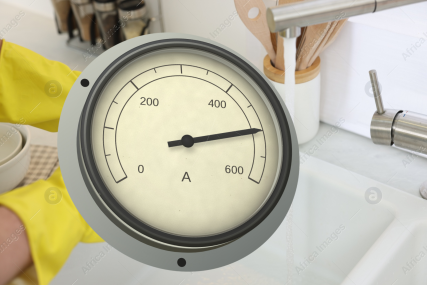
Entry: 500 A
